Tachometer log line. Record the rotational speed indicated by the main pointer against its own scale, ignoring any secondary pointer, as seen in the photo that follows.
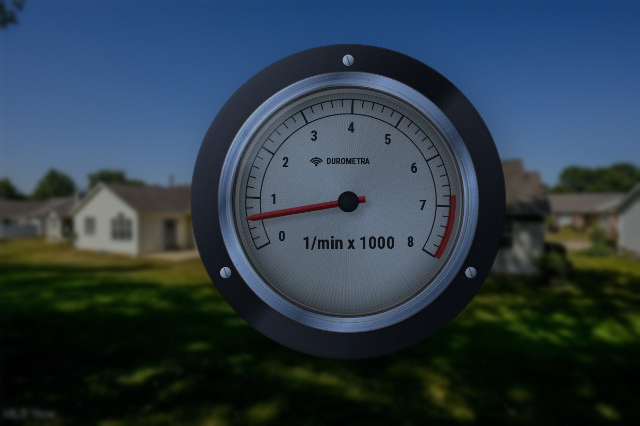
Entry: 600 rpm
